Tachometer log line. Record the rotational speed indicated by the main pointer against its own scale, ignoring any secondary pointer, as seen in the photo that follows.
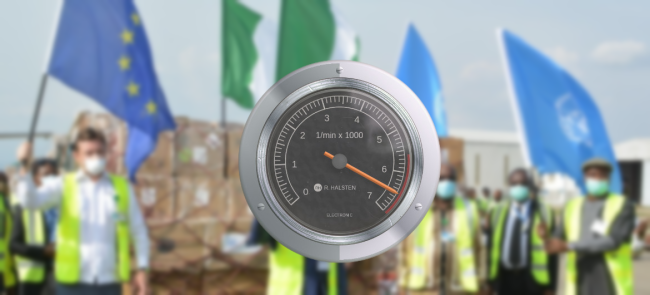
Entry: 6500 rpm
